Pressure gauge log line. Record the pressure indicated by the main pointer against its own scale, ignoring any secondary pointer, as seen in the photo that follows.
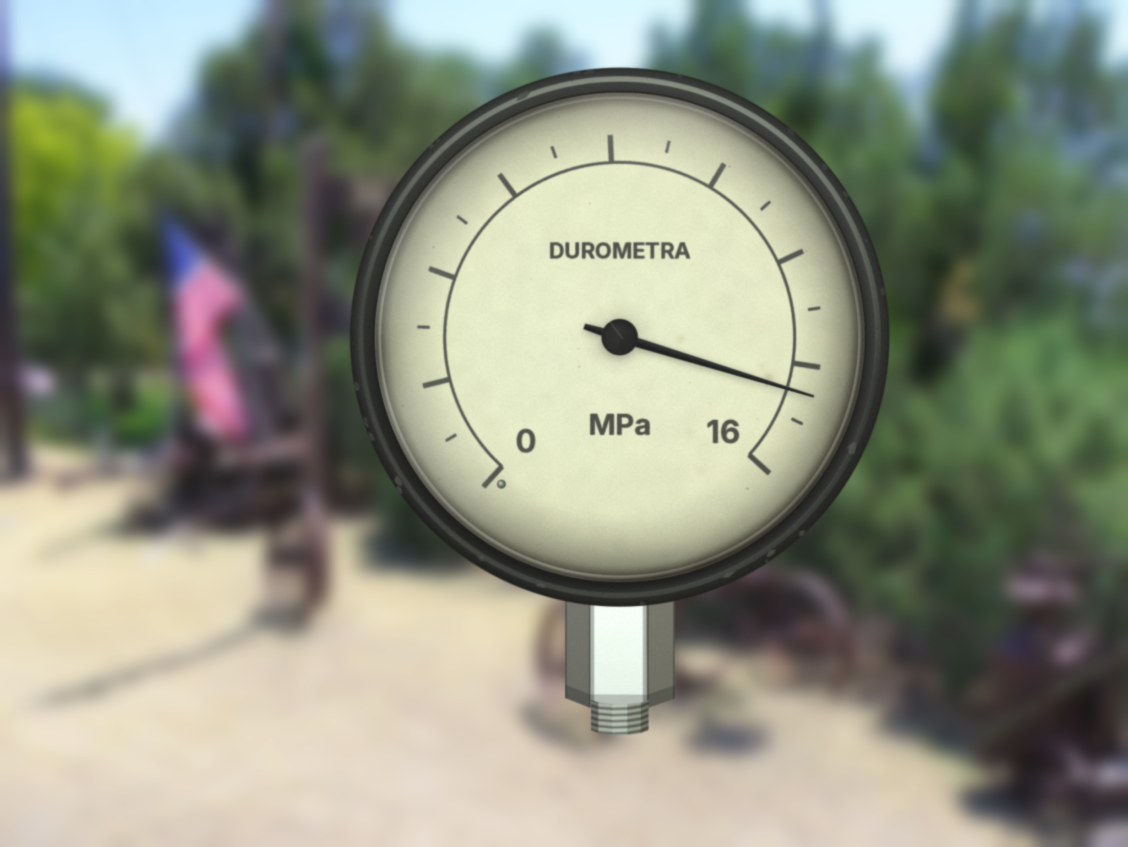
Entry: 14.5 MPa
